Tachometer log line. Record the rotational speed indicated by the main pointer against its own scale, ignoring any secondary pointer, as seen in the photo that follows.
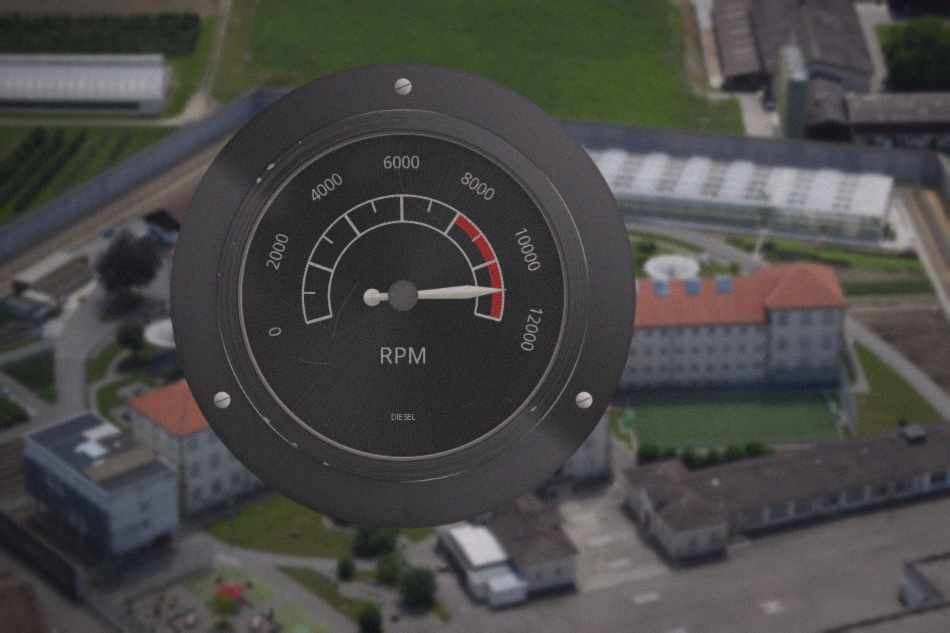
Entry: 11000 rpm
